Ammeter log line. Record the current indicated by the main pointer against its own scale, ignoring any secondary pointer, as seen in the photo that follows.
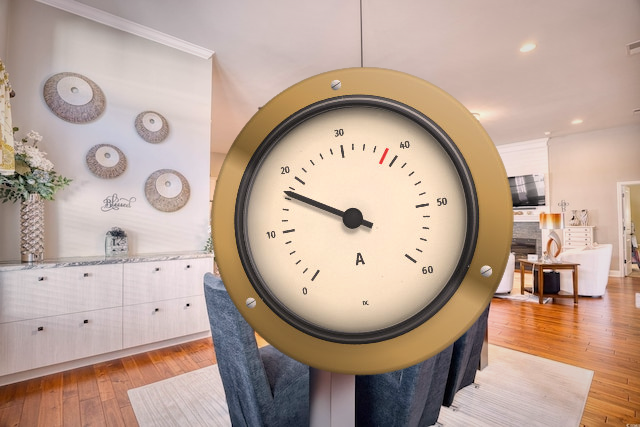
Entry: 17 A
